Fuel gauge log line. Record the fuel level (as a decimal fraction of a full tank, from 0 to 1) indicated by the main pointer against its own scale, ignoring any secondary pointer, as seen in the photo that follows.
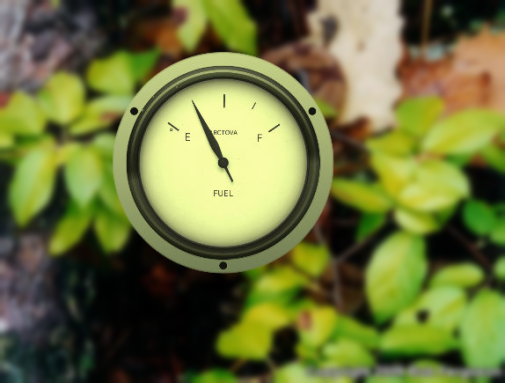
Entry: 0.25
